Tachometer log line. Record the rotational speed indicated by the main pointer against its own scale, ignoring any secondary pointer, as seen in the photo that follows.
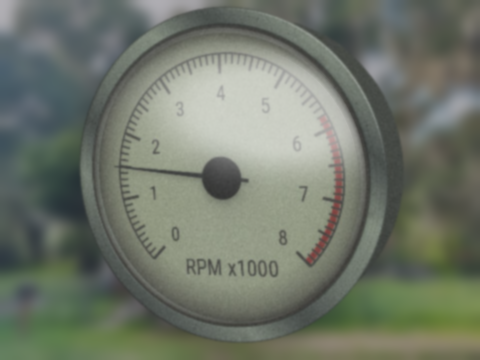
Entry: 1500 rpm
